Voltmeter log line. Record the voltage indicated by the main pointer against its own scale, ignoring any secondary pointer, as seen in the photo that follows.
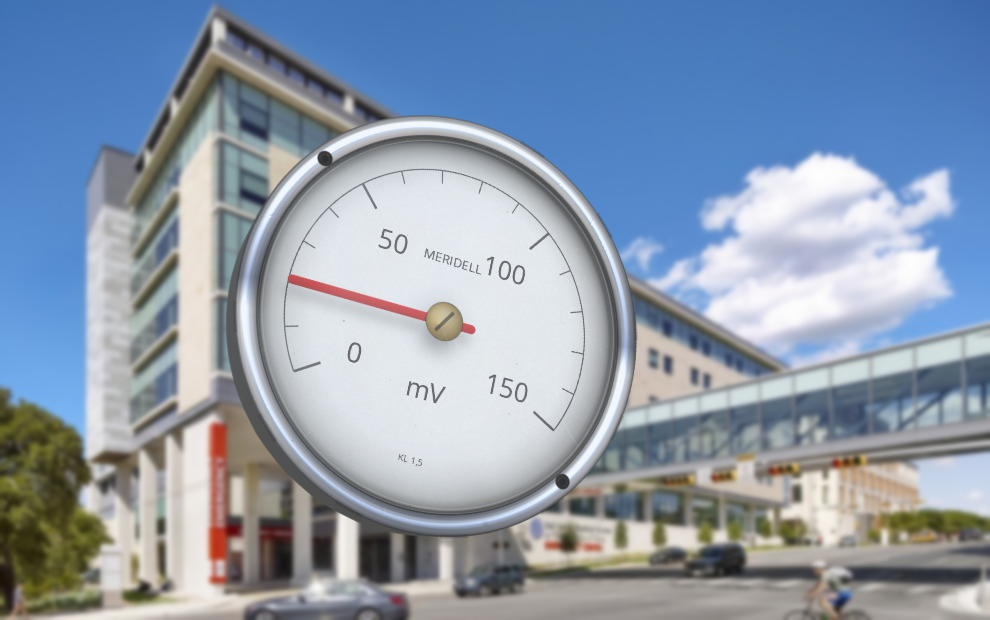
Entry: 20 mV
